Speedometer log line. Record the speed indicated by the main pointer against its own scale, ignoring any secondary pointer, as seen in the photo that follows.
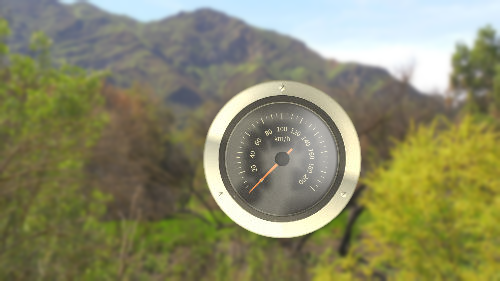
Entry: 0 km/h
